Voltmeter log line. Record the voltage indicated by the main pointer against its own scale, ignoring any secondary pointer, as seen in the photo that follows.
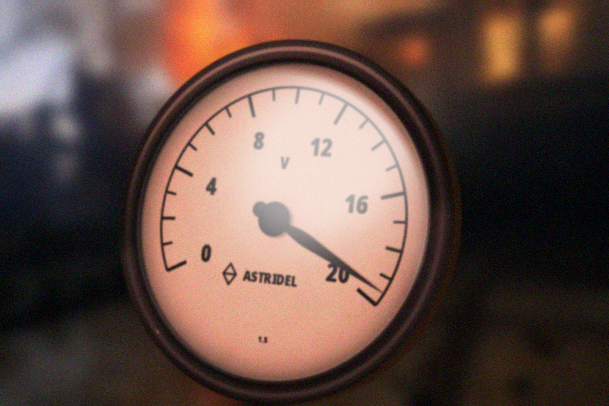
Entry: 19.5 V
